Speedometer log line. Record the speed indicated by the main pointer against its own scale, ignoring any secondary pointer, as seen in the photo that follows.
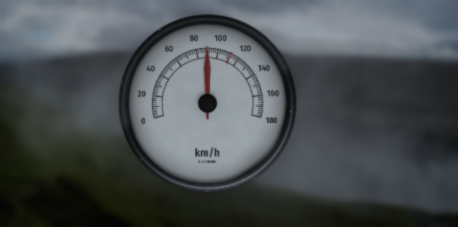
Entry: 90 km/h
